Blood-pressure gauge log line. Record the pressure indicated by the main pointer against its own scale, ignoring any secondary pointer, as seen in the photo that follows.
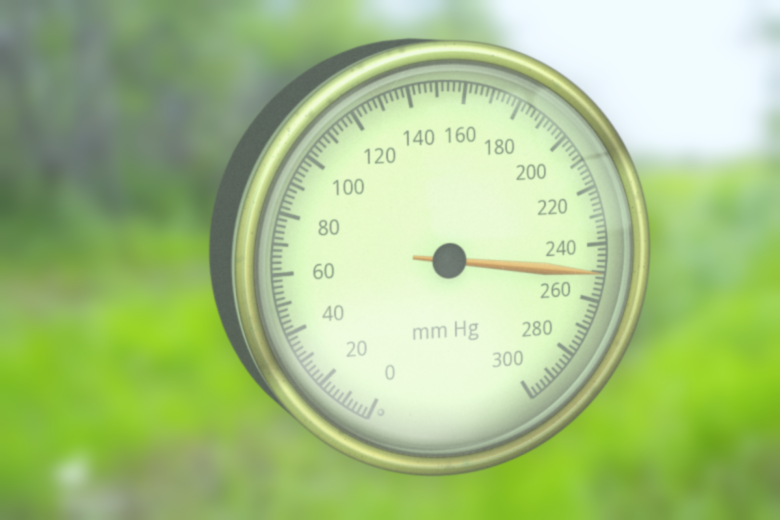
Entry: 250 mmHg
